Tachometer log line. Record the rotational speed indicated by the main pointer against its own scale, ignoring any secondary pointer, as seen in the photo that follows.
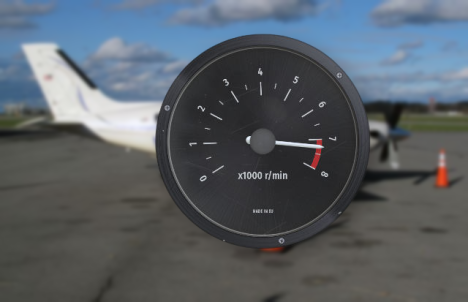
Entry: 7250 rpm
